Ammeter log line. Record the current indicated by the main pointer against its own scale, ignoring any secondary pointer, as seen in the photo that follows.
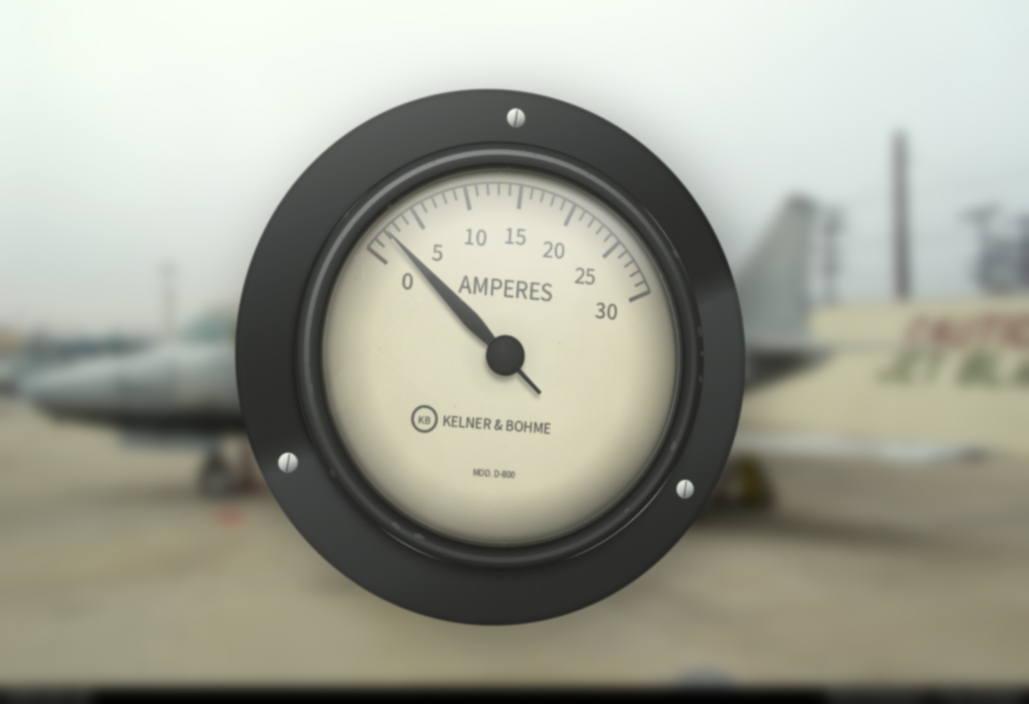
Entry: 2 A
